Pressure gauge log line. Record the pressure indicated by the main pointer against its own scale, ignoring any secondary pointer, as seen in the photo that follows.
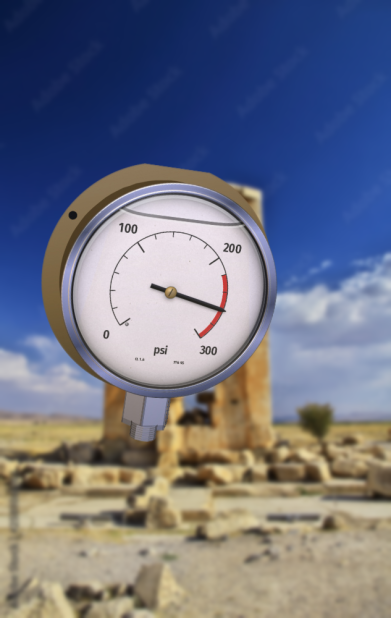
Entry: 260 psi
